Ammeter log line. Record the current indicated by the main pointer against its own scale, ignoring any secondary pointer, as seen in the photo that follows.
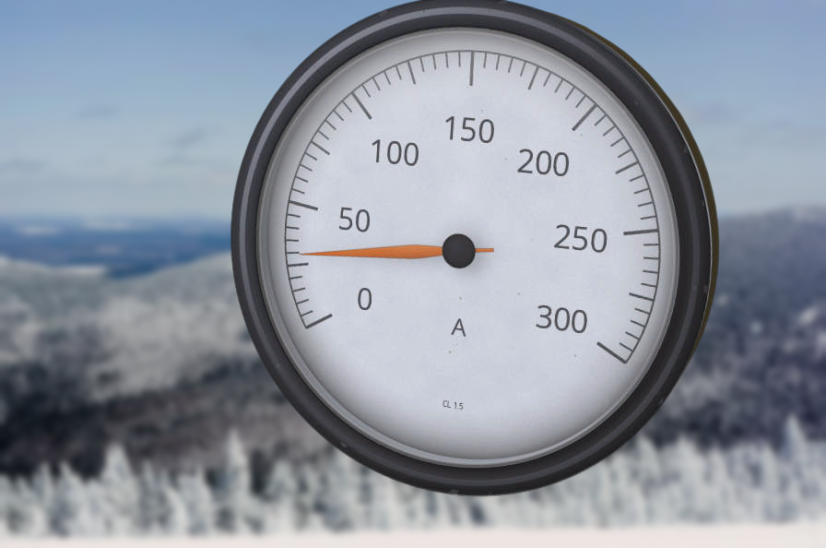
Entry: 30 A
